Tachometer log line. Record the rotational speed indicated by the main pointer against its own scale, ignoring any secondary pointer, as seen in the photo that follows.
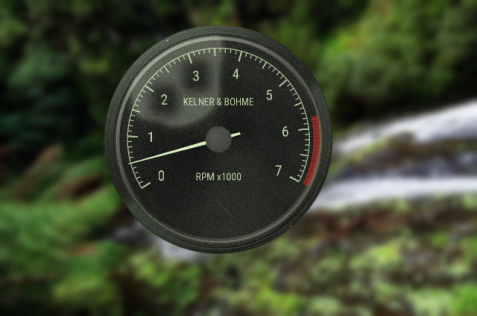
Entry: 500 rpm
